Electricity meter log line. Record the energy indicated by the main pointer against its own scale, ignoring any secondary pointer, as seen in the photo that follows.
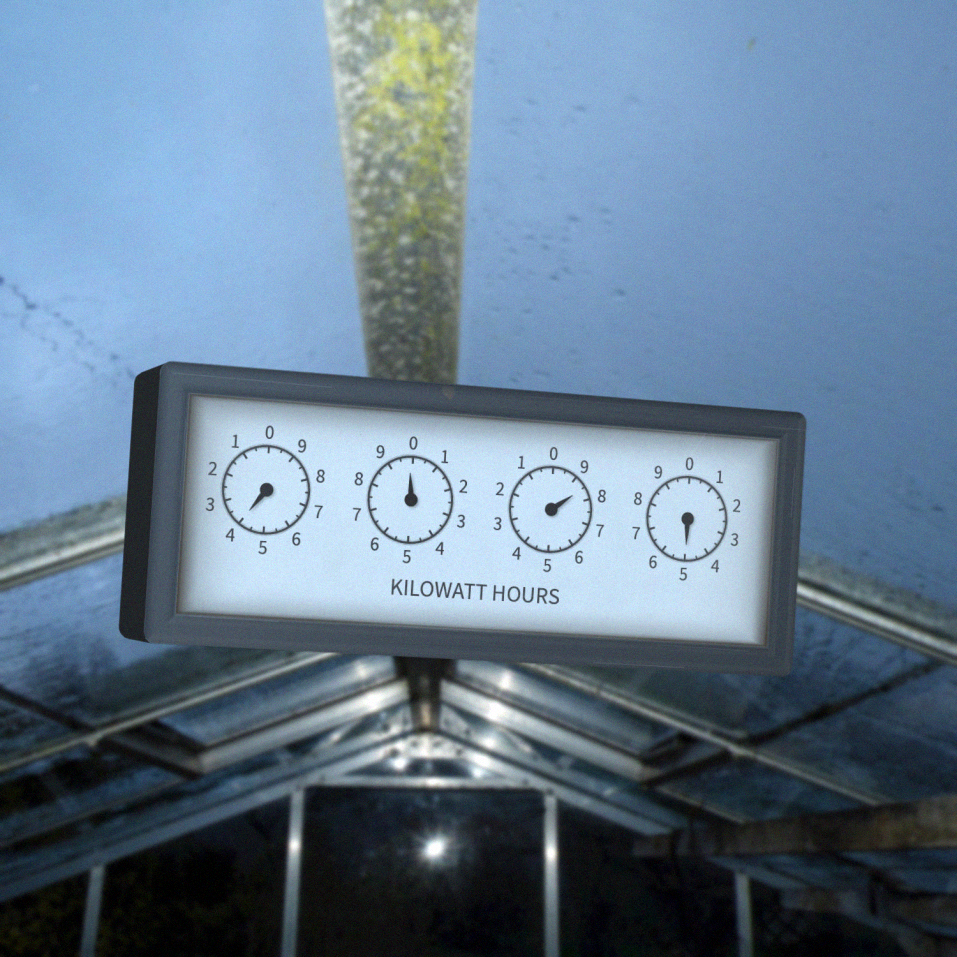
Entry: 3985 kWh
